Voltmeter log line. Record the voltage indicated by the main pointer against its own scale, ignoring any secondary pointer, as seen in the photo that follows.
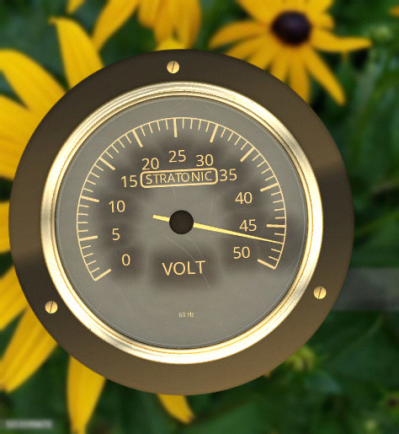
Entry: 47 V
